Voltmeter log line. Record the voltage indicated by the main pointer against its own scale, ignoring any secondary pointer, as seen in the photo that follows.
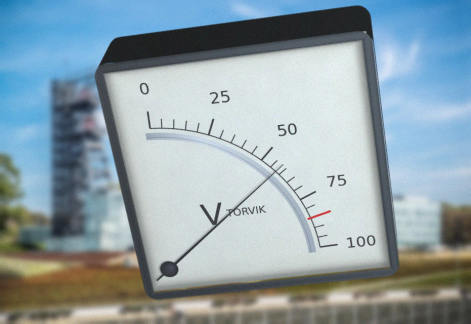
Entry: 57.5 V
